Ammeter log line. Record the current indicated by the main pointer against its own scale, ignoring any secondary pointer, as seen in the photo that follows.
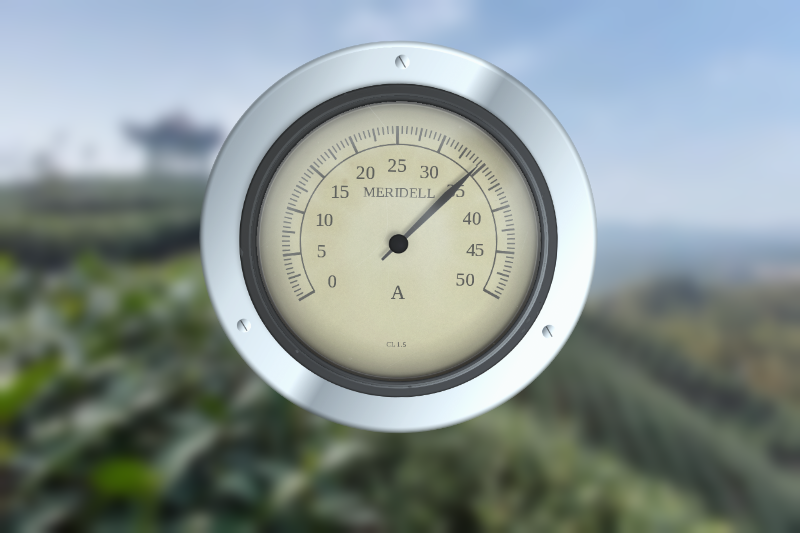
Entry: 34.5 A
